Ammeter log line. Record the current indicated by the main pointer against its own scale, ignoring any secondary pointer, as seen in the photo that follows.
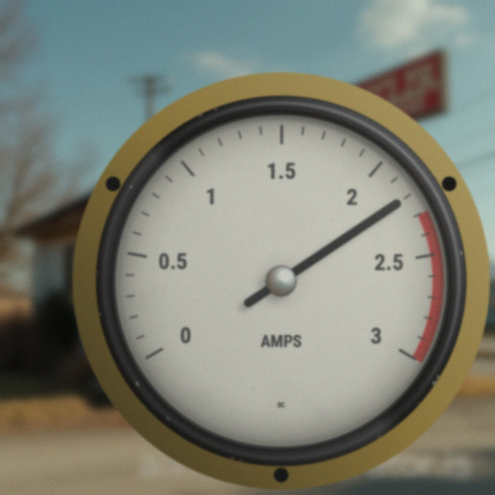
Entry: 2.2 A
